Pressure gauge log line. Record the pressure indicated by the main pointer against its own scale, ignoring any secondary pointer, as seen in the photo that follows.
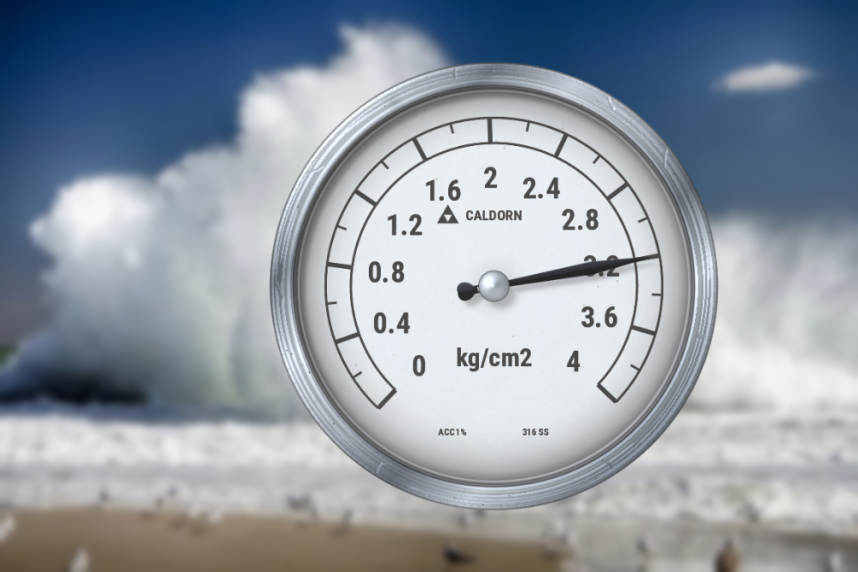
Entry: 3.2 kg/cm²
